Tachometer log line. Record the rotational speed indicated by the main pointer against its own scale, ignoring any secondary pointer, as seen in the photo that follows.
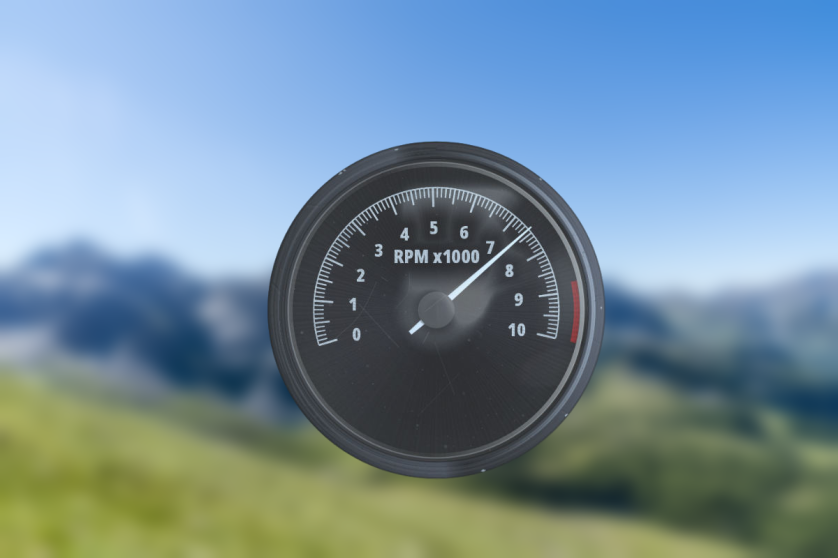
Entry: 7400 rpm
